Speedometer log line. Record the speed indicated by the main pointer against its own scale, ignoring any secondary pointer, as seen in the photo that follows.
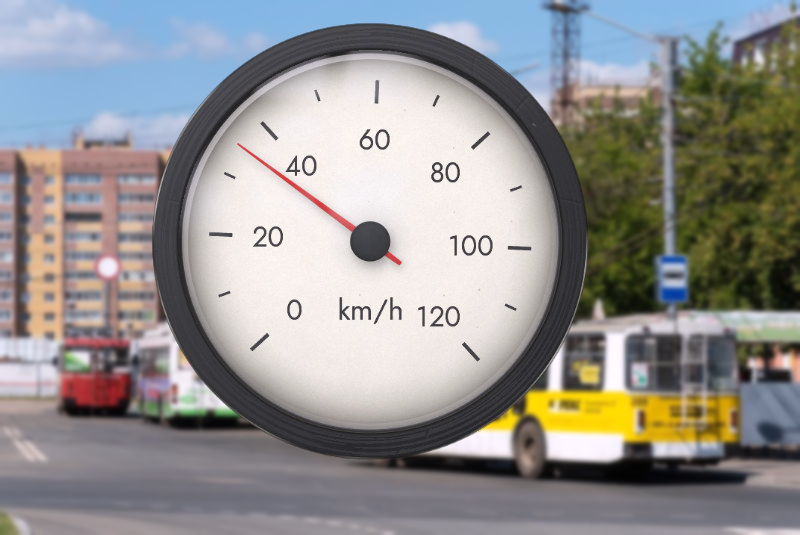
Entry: 35 km/h
